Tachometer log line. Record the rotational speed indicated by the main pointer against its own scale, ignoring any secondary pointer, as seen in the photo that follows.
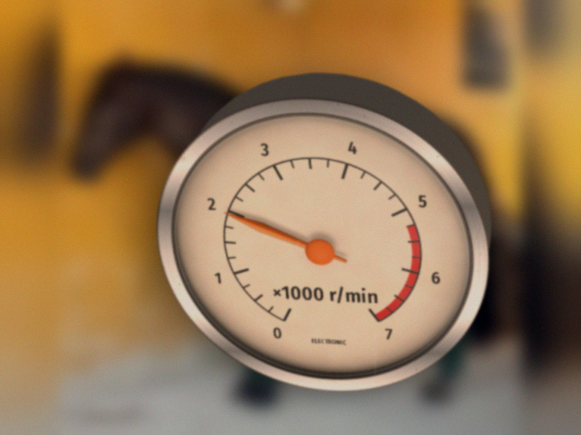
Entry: 2000 rpm
